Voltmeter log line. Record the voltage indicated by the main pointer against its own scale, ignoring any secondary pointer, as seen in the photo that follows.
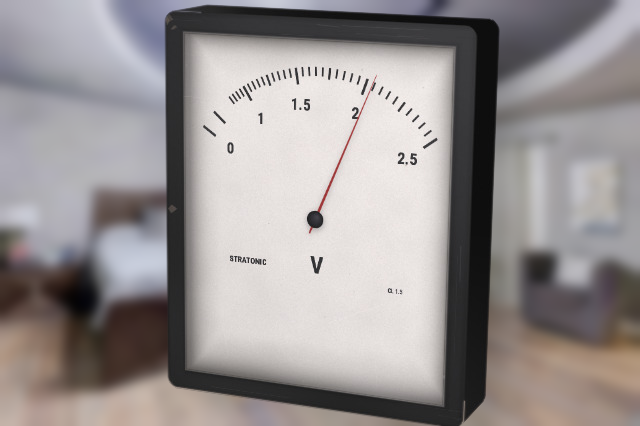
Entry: 2.05 V
